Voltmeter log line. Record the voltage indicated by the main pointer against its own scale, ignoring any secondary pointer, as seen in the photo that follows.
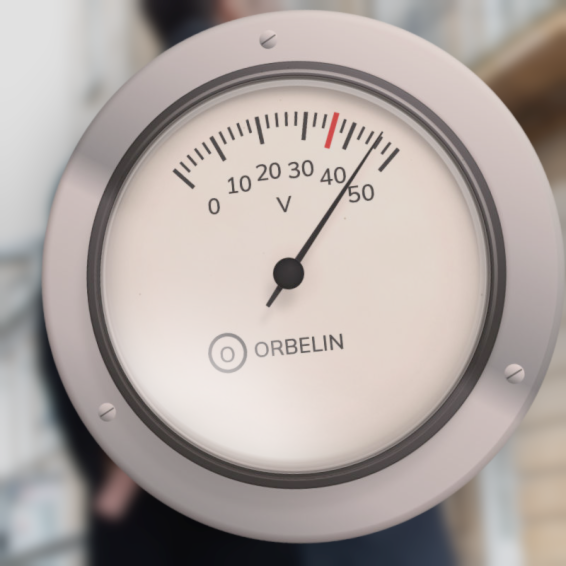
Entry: 46 V
